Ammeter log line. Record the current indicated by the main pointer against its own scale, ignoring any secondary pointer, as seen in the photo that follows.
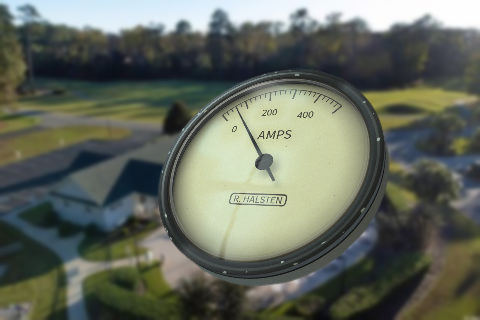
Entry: 60 A
